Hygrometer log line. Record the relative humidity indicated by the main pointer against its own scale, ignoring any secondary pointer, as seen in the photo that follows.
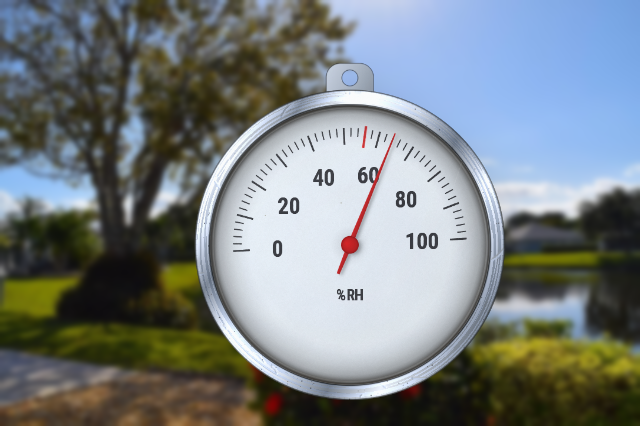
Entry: 64 %
